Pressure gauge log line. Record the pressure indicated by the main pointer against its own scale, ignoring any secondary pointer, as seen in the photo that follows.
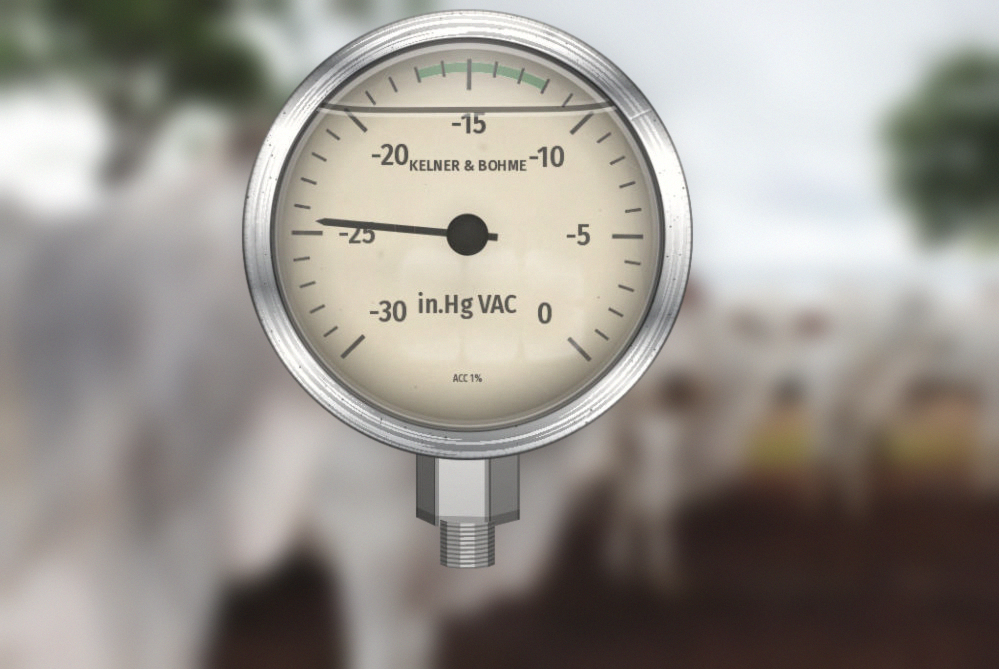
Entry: -24.5 inHg
